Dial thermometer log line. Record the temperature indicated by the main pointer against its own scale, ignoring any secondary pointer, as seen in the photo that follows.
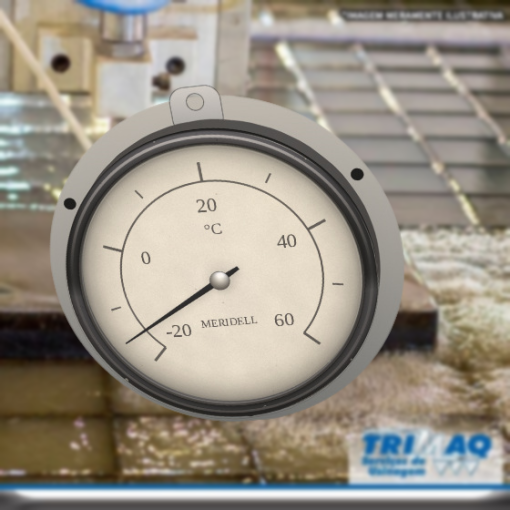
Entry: -15 °C
